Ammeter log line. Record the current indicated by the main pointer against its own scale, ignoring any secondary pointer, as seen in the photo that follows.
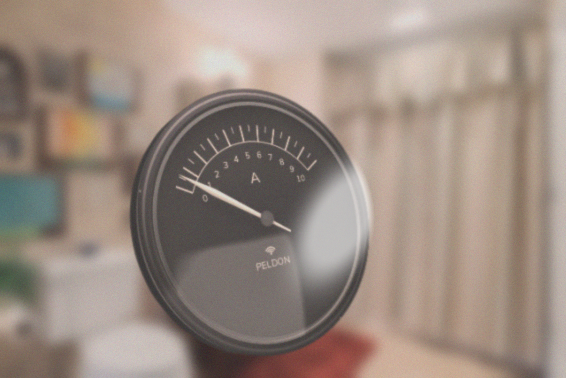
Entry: 0.5 A
